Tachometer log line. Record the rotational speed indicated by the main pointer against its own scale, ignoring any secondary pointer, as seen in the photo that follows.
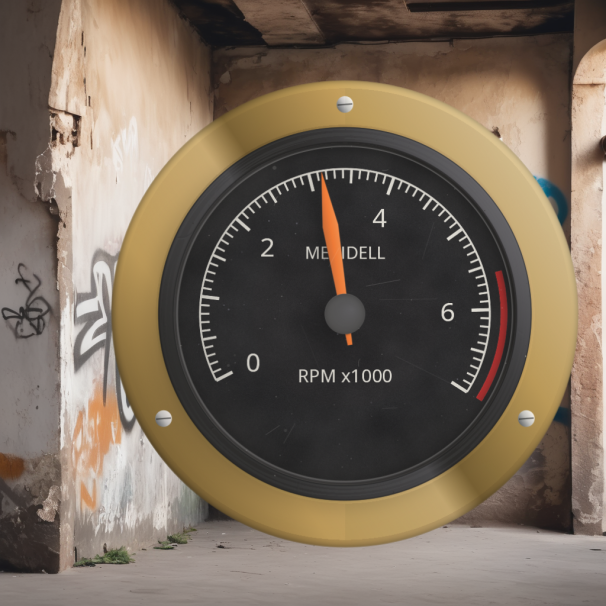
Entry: 3150 rpm
